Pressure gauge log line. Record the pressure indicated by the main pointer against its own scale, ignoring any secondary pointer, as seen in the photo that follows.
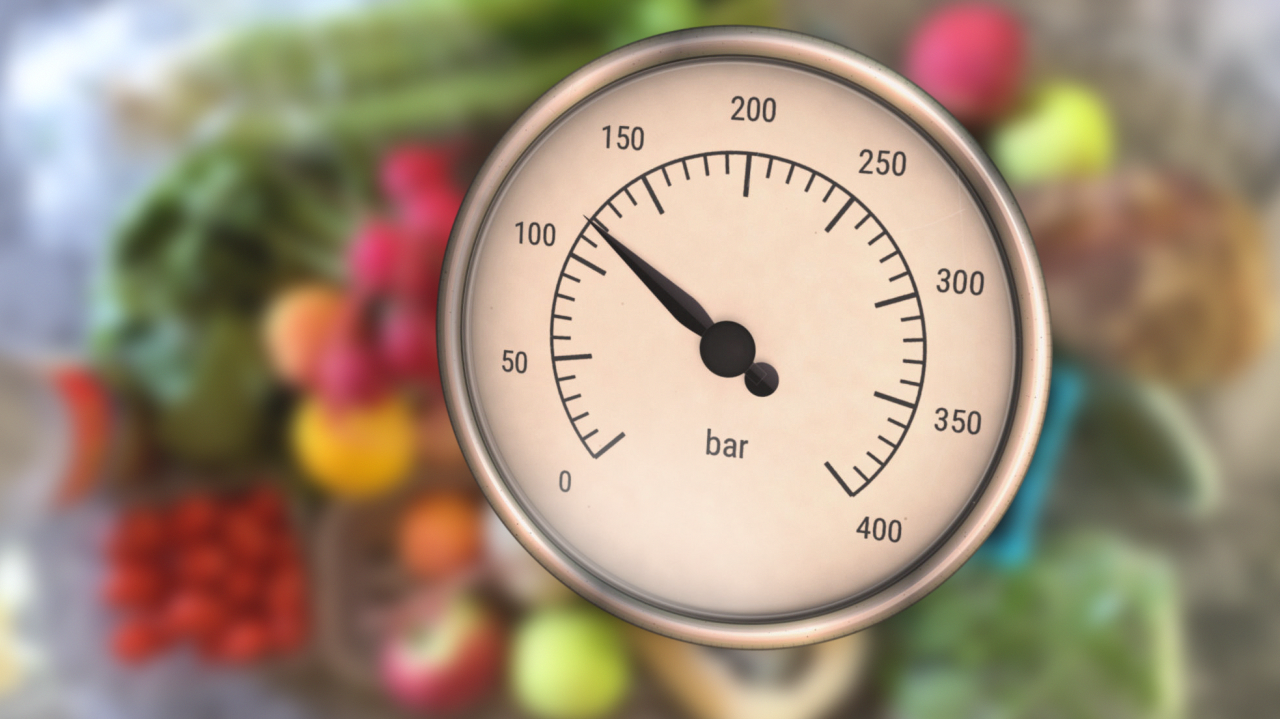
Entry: 120 bar
